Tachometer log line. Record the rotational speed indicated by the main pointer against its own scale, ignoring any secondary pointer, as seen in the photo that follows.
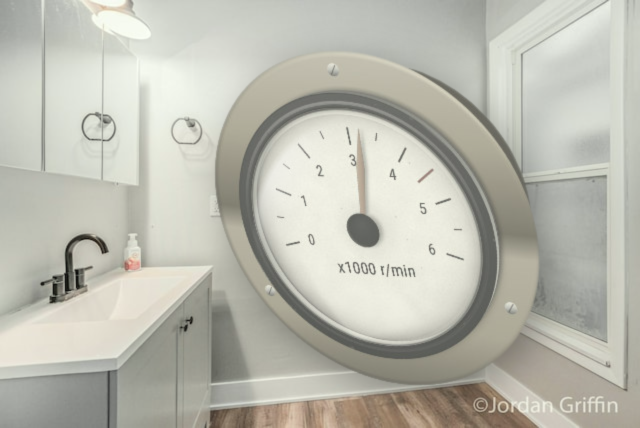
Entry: 3250 rpm
